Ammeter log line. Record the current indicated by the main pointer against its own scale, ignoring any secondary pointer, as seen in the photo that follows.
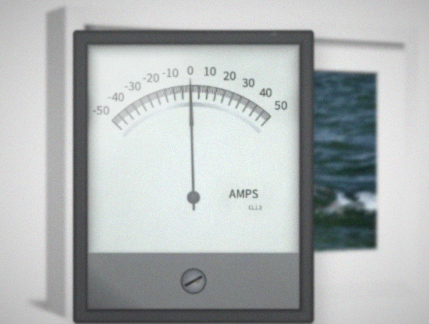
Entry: 0 A
